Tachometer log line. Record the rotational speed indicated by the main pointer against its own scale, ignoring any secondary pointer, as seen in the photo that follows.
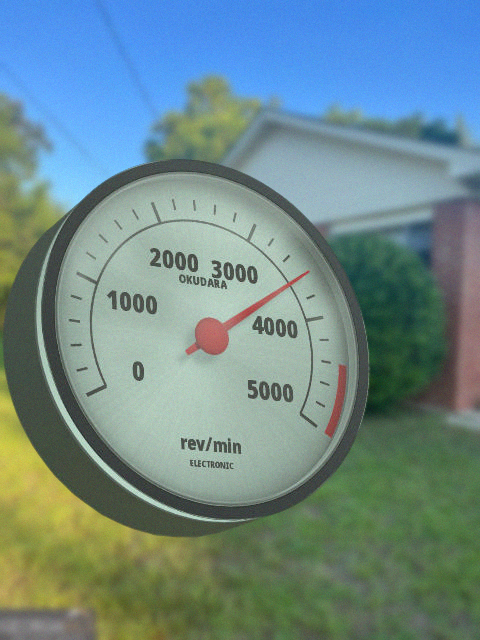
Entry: 3600 rpm
